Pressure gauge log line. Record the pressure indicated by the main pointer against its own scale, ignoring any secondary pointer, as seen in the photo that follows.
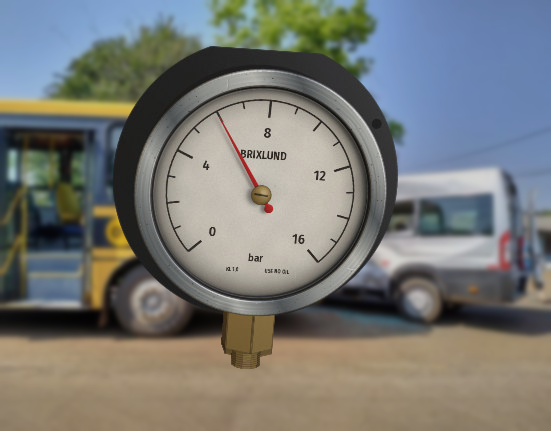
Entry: 6 bar
